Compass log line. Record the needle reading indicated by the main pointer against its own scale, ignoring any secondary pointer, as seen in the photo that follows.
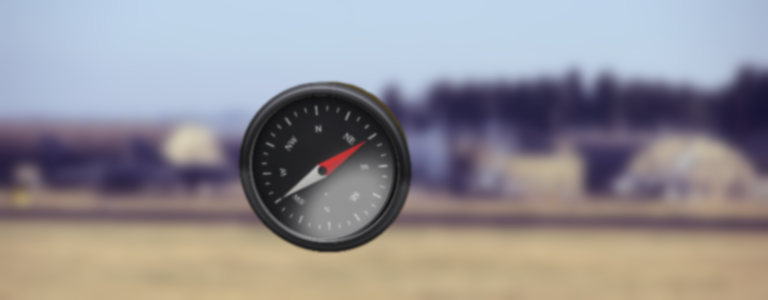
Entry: 60 °
